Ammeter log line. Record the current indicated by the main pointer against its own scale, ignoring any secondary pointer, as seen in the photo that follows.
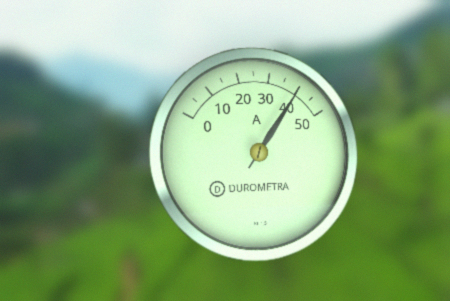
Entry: 40 A
